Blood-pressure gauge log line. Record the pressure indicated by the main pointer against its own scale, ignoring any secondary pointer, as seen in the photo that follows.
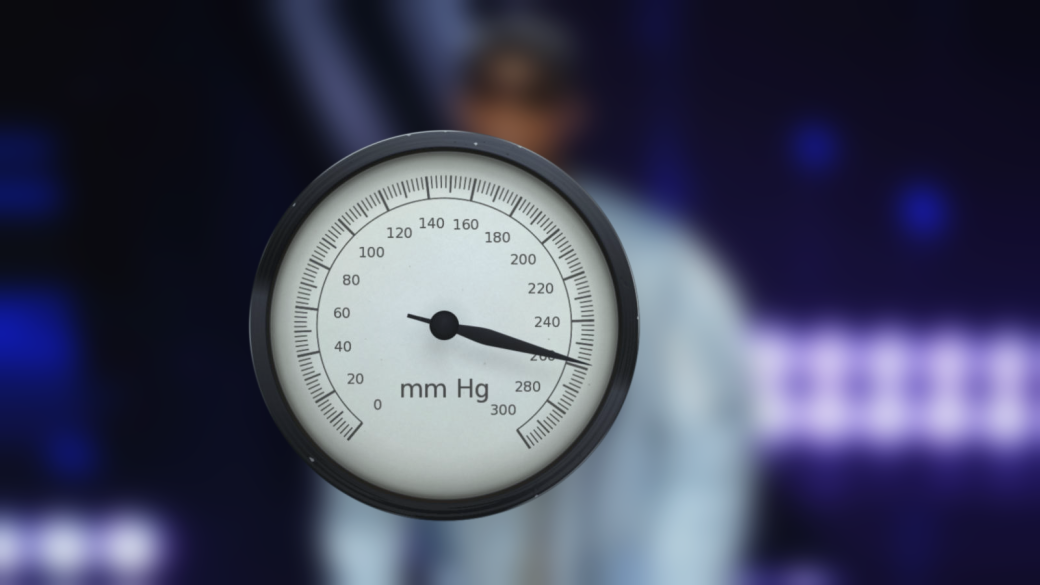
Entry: 258 mmHg
